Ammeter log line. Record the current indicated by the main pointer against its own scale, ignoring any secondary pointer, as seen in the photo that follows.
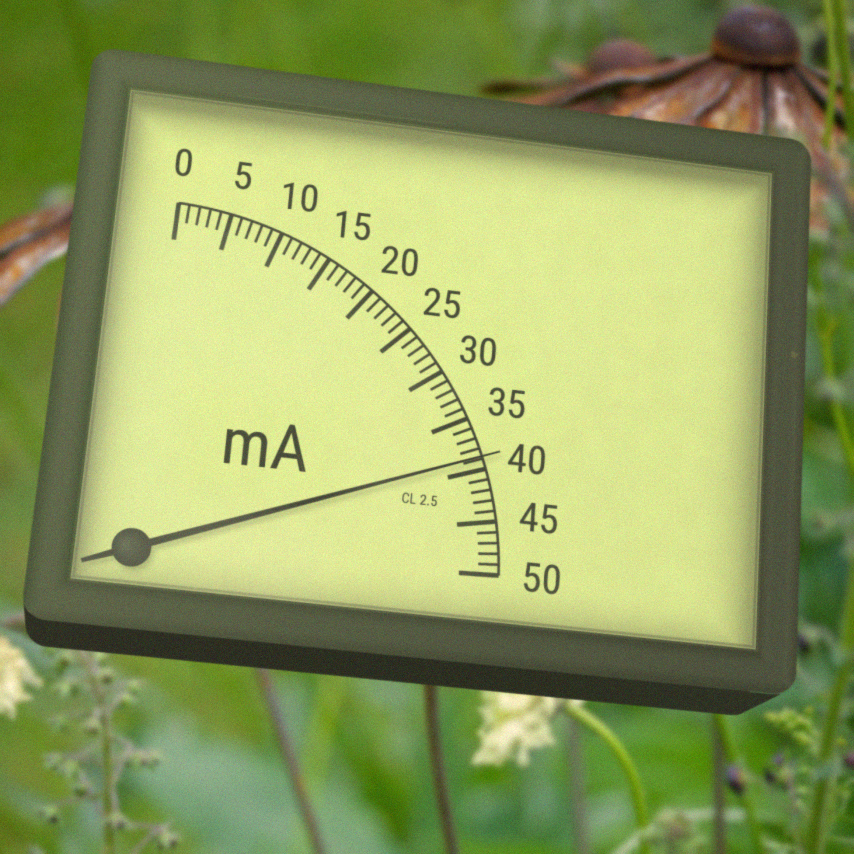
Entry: 39 mA
